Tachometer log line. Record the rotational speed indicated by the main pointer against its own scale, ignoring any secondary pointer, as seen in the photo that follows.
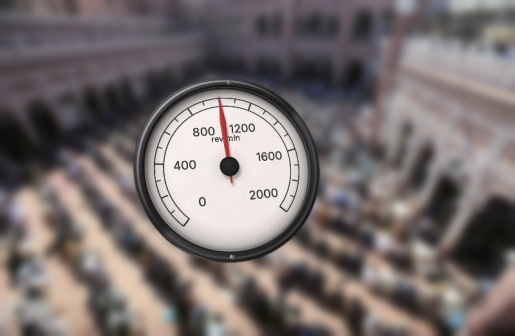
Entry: 1000 rpm
